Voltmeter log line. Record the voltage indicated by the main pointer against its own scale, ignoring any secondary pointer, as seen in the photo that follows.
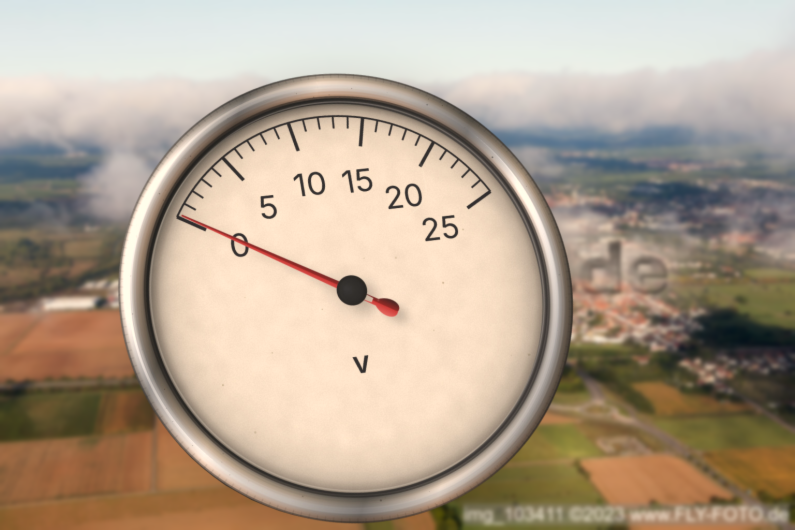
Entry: 0 V
